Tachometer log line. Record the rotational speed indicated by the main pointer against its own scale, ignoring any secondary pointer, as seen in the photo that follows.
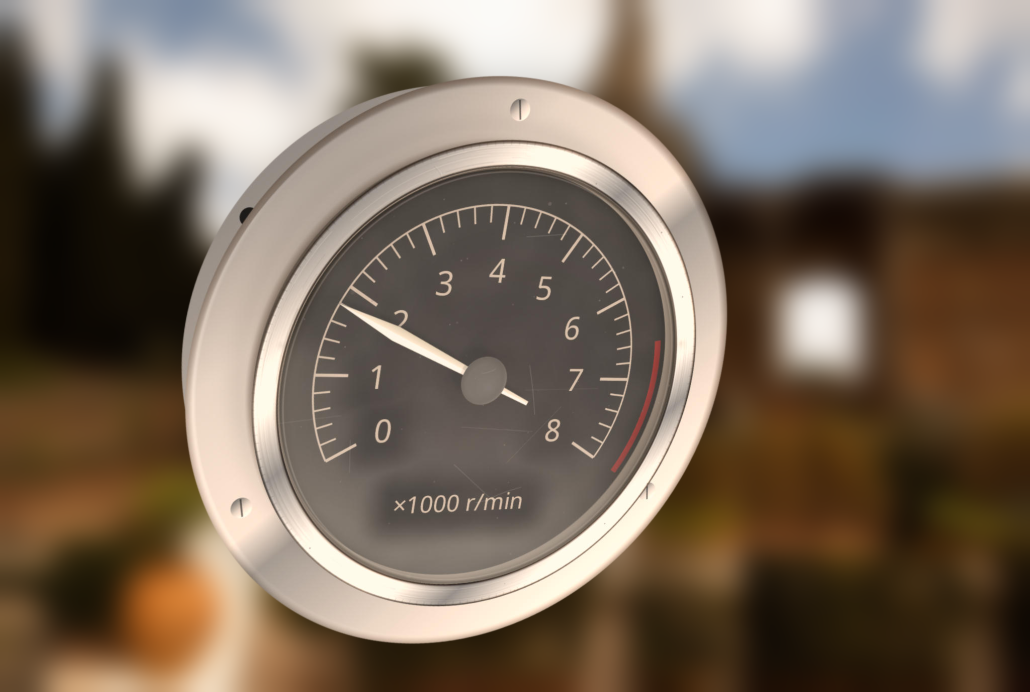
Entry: 1800 rpm
